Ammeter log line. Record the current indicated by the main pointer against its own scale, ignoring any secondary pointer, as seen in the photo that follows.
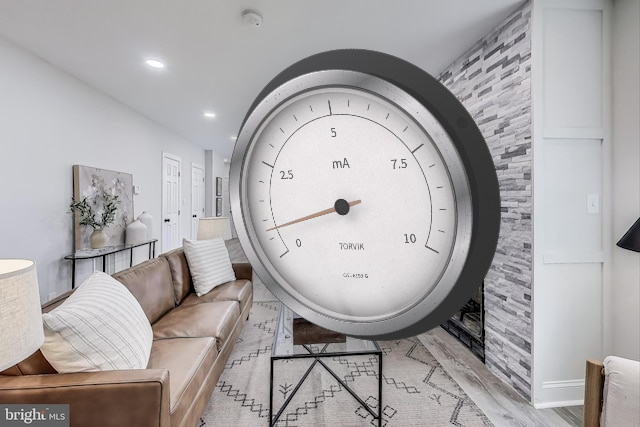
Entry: 0.75 mA
